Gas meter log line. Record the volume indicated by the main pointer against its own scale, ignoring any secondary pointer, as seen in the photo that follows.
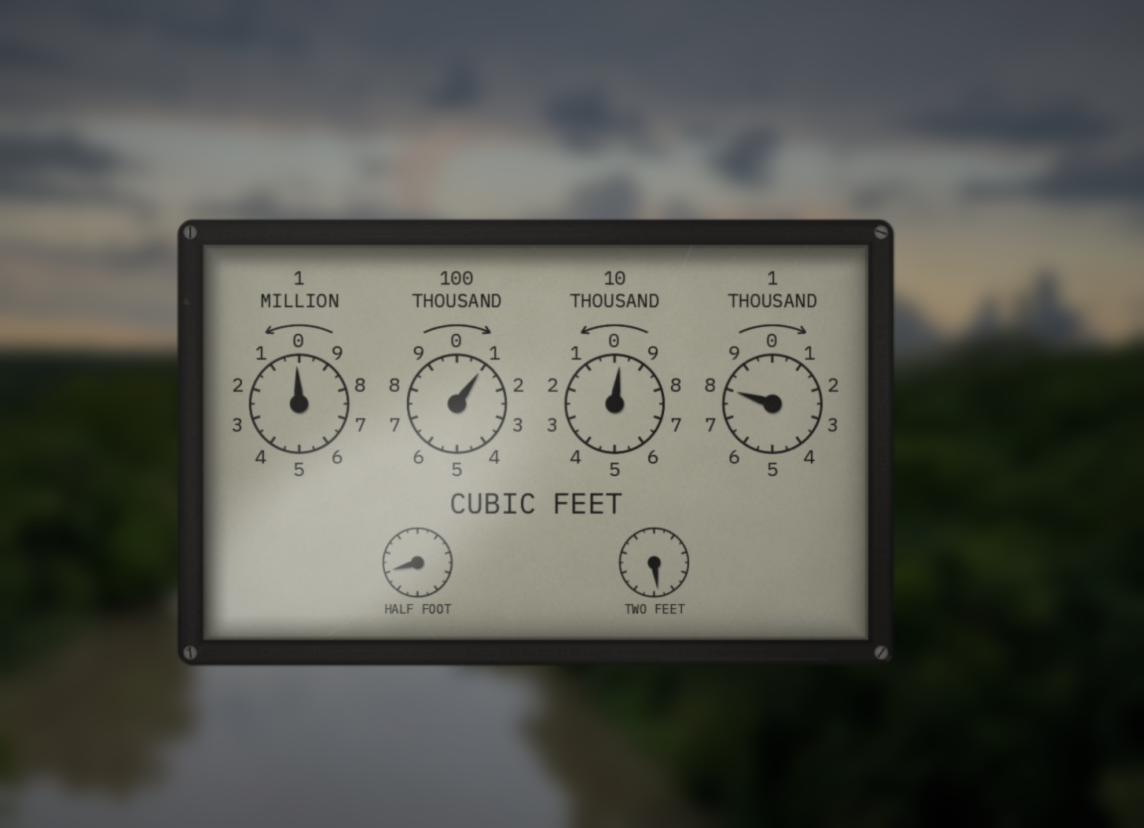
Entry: 9800 ft³
